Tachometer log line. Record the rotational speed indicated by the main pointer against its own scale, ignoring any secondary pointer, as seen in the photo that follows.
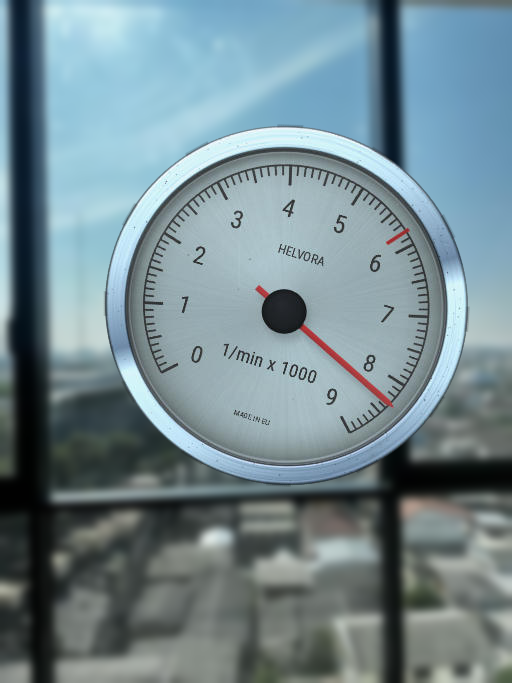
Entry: 8300 rpm
